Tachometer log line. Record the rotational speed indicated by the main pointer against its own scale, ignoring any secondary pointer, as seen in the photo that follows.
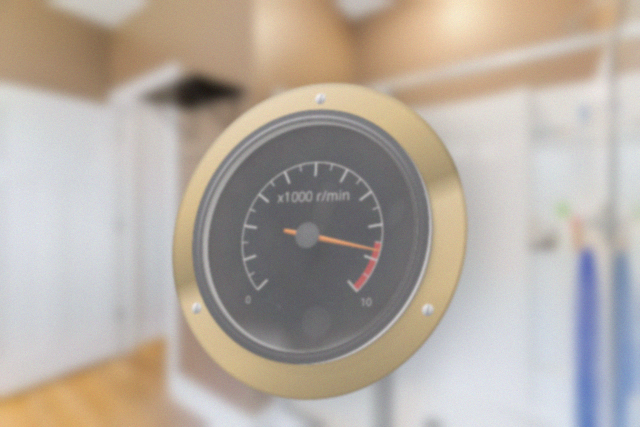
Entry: 8750 rpm
